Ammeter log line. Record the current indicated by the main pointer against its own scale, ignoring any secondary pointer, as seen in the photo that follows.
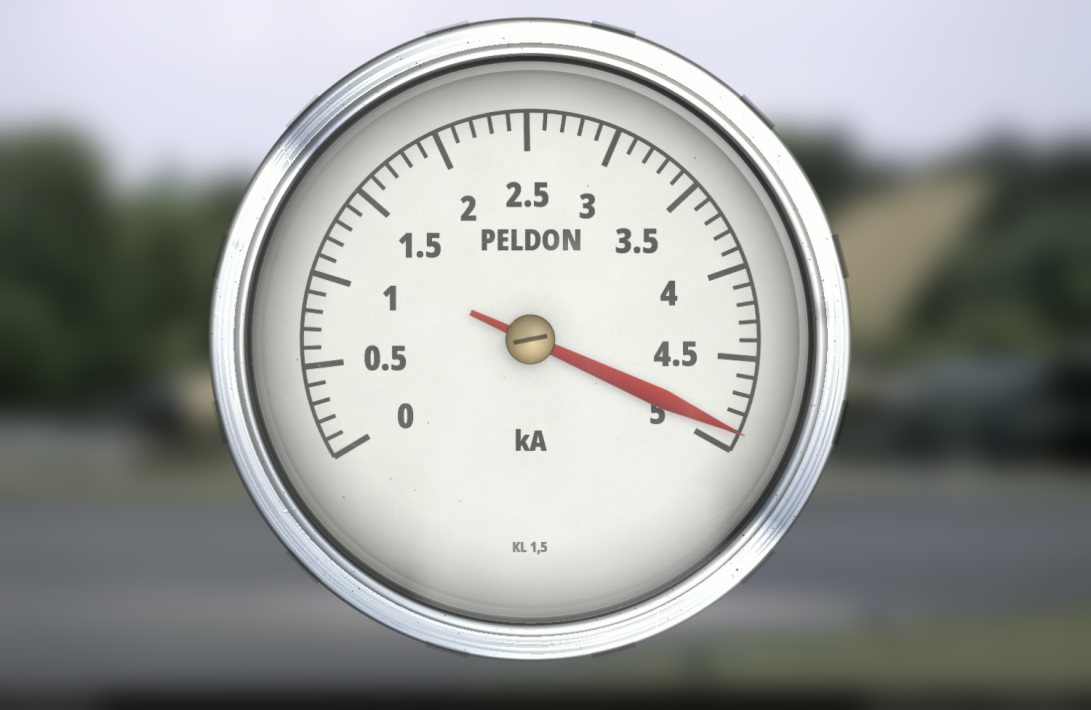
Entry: 4.9 kA
